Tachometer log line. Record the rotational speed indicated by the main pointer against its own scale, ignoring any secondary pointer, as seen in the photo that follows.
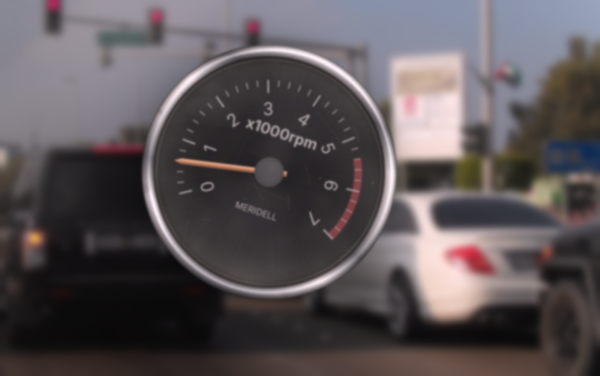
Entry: 600 rpm
